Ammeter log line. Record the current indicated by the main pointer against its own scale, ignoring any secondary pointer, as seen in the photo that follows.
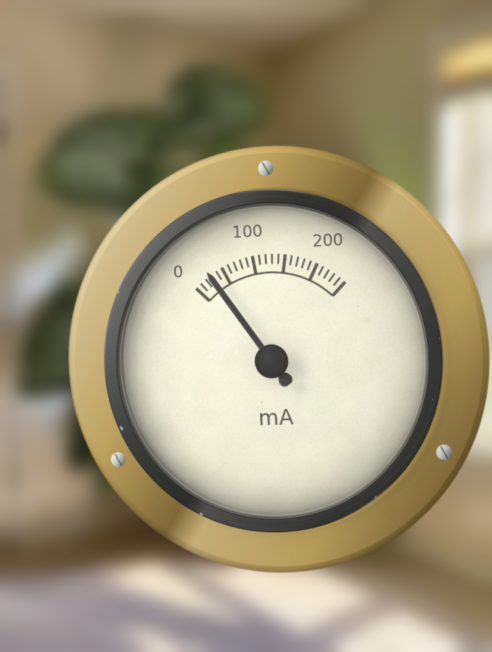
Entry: 30 mA
